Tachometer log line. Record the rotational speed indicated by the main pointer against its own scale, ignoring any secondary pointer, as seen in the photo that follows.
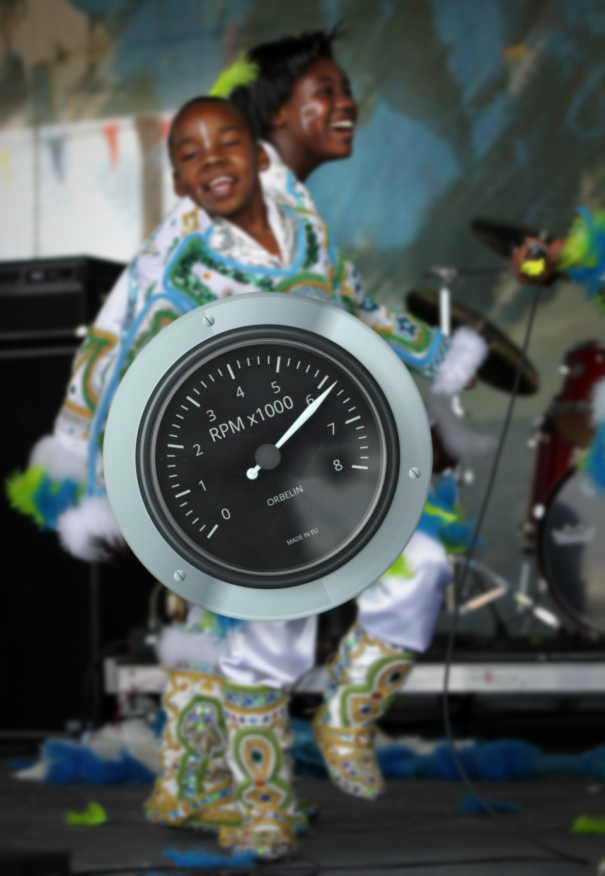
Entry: 6200 rpm
